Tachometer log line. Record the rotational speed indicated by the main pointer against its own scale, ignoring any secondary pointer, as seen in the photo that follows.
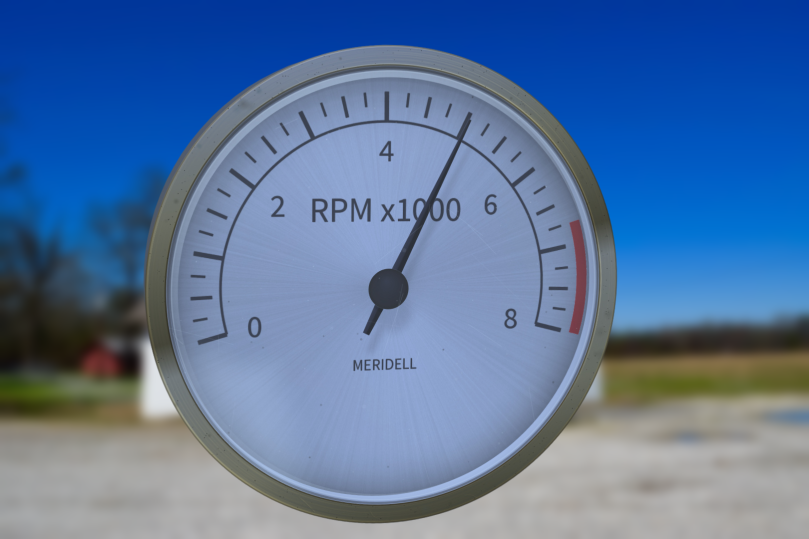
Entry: 5000 rpm
